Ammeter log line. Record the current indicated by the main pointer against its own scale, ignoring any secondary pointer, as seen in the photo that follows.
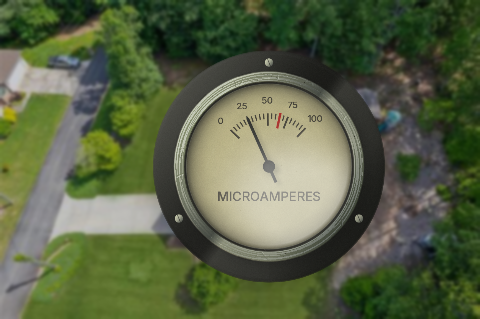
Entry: 25 µA
